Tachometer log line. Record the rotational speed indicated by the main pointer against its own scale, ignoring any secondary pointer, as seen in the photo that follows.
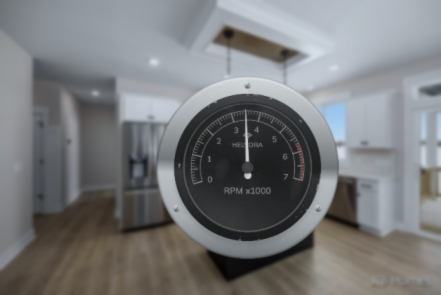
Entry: 3500 rpm
